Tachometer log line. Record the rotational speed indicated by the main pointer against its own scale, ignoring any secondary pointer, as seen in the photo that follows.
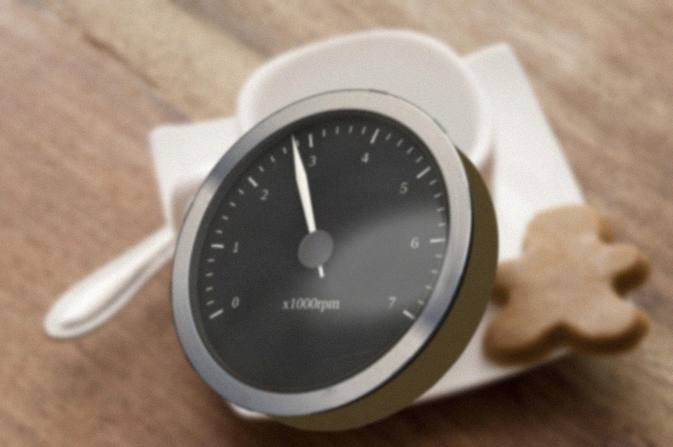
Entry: 2800 rpm
